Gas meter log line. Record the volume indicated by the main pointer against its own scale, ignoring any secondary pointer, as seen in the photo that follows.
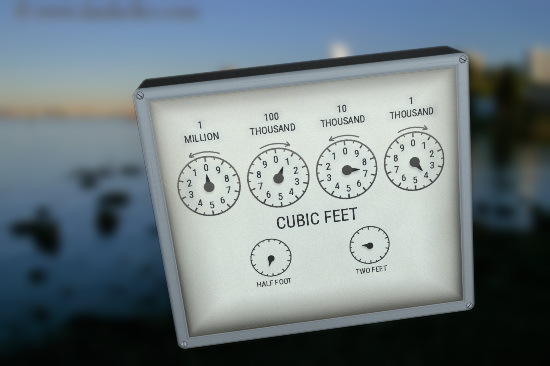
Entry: 7400 ft³
